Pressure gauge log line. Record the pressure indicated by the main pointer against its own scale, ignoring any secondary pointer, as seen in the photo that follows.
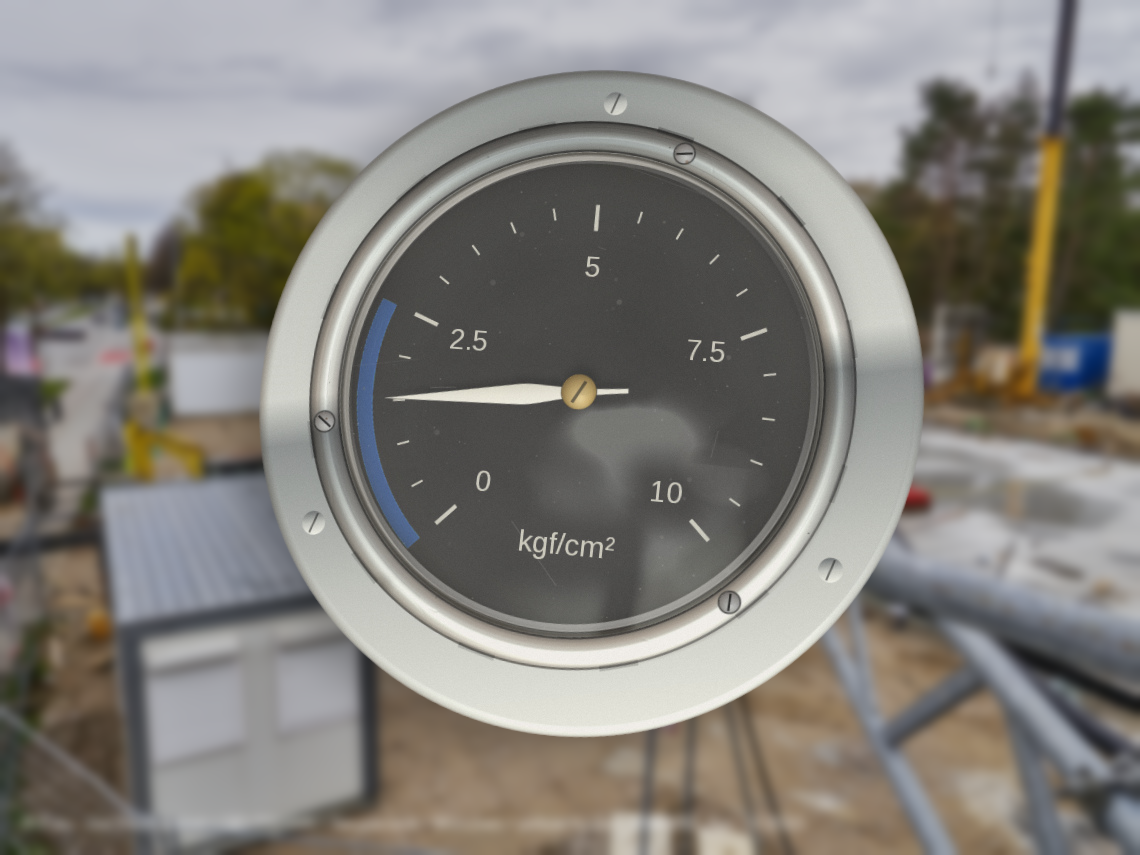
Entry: 1.5 kg/cm²
